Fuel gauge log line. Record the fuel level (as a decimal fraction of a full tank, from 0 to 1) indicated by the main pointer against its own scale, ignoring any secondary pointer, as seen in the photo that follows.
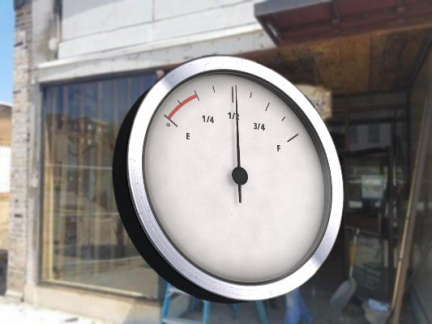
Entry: 0.5
